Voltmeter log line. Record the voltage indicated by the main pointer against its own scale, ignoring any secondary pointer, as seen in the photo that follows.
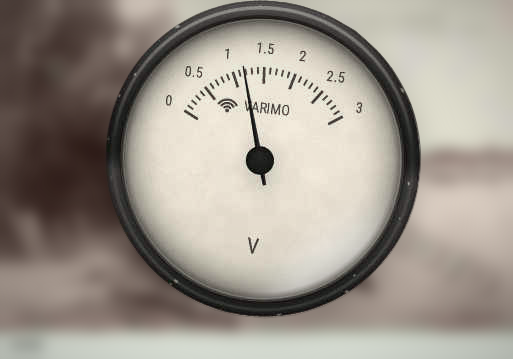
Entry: 1.2 V
